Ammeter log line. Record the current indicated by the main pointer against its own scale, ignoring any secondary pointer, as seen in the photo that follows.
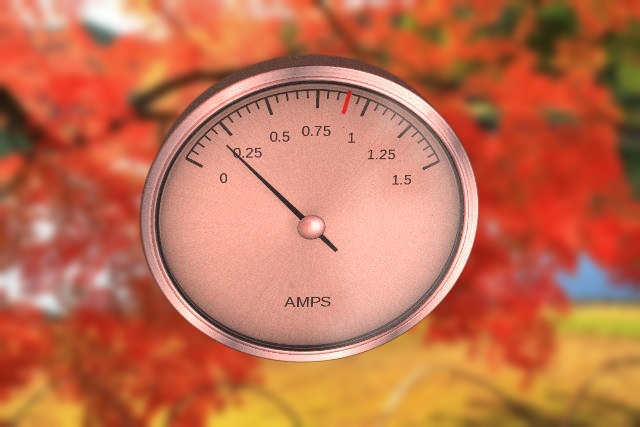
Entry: 0.2 A
